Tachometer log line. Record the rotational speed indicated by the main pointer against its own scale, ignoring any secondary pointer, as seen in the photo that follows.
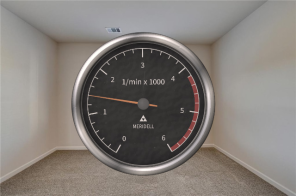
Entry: 1400 rpm
